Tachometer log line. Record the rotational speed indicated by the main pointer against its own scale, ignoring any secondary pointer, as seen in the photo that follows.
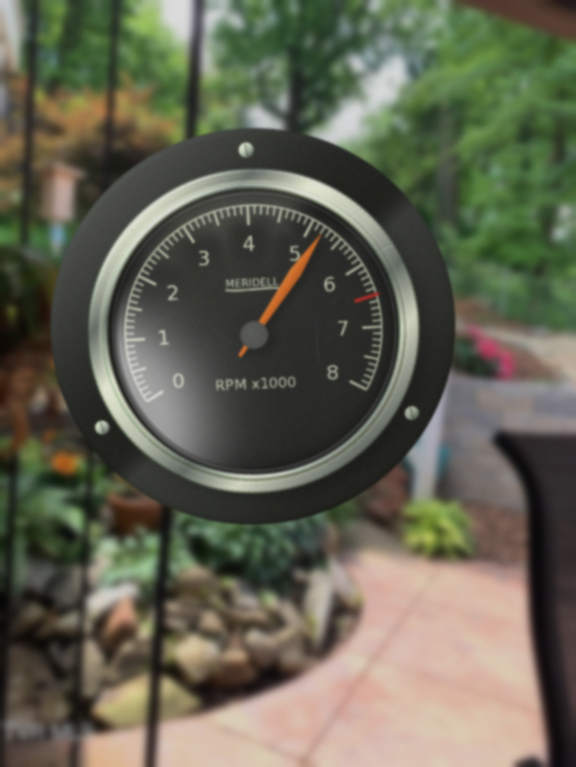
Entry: 5200 rpm
